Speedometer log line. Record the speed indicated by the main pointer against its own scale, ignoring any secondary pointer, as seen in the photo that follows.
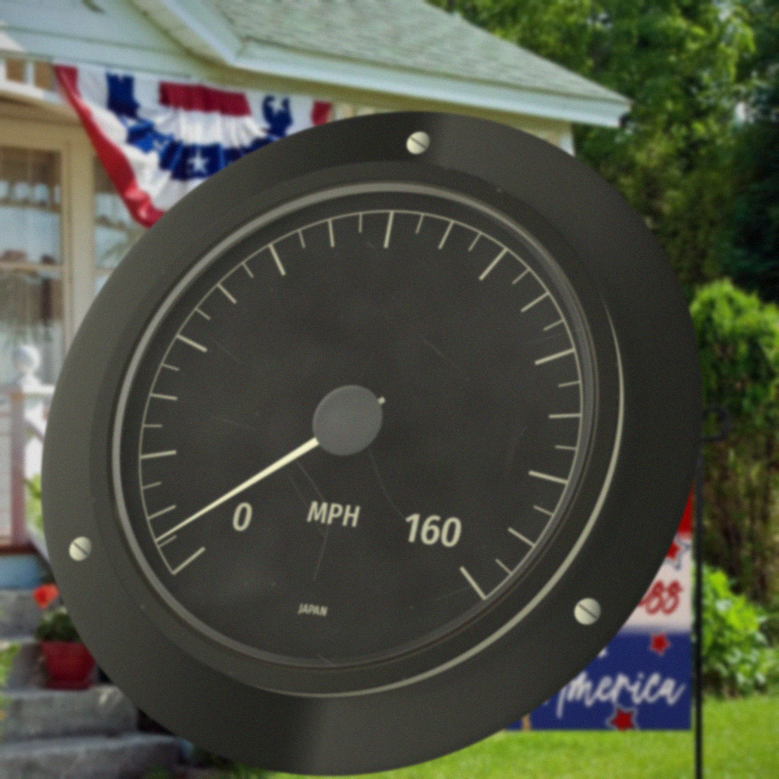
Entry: 5 mph
